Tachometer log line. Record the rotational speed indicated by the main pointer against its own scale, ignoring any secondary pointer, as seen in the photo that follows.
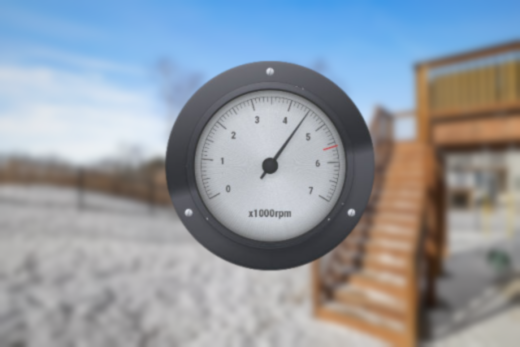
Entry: 4500 rpm
